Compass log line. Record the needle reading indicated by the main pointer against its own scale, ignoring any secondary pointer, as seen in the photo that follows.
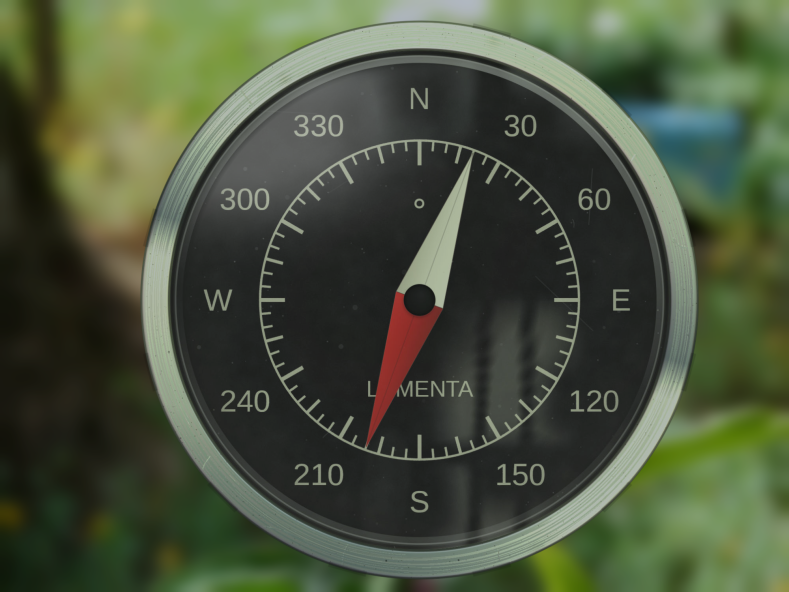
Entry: 200 °
